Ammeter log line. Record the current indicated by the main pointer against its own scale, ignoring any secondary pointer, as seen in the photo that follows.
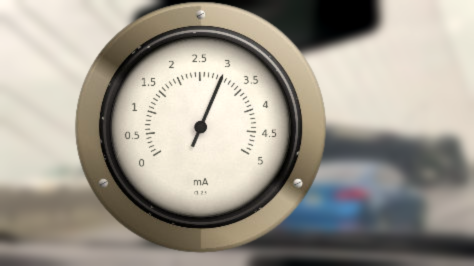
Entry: 3 mA
